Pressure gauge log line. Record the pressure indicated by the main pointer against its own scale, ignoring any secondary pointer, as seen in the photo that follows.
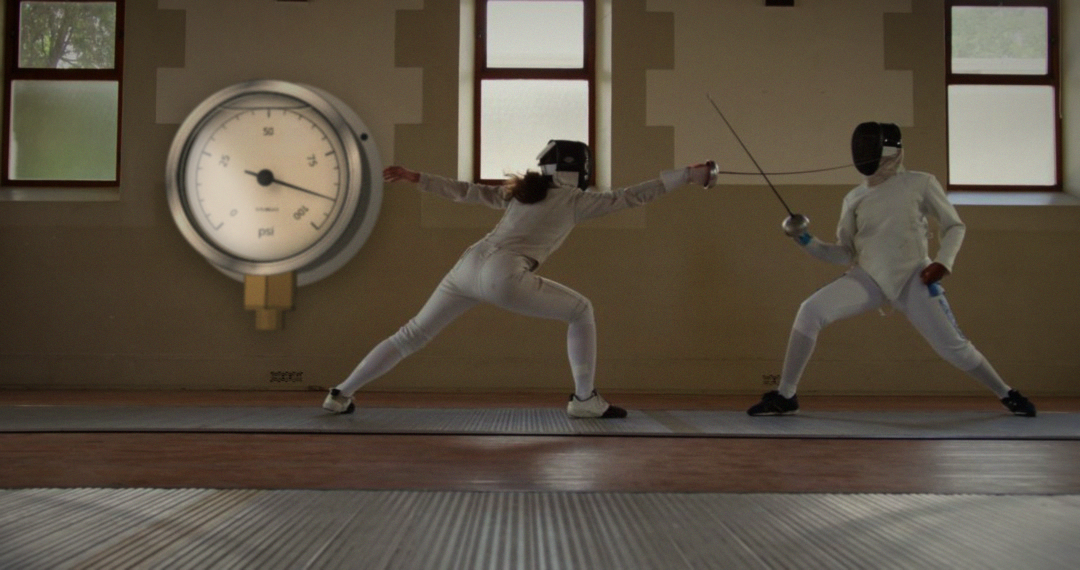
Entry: 90 psi
